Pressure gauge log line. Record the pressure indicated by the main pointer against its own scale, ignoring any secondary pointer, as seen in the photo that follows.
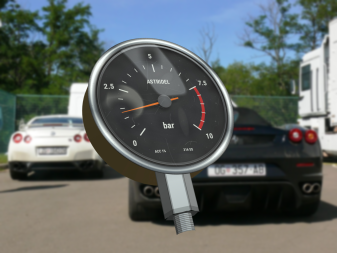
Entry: 1.25 bar
